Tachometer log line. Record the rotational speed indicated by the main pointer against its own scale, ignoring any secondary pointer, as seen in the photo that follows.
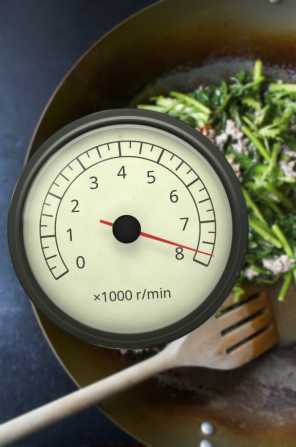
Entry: 7750 rpm
